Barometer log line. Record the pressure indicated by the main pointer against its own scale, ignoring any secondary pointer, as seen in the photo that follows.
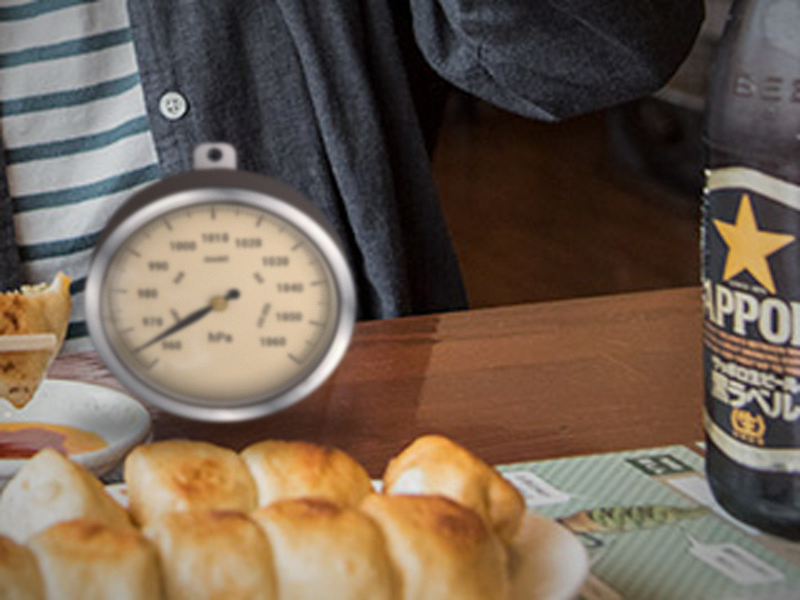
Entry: 965 hPa
